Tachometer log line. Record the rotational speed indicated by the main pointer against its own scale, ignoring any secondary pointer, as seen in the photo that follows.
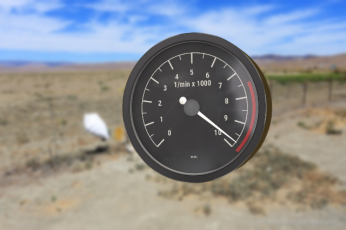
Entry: 9750 rpm
